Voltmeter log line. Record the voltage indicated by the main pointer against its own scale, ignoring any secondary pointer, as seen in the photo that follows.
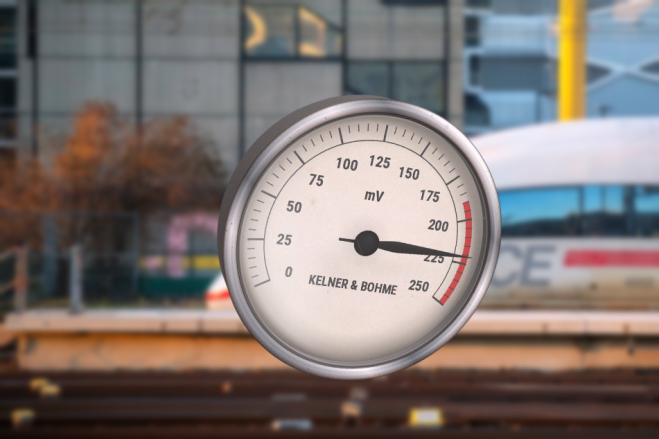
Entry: 220 mV
